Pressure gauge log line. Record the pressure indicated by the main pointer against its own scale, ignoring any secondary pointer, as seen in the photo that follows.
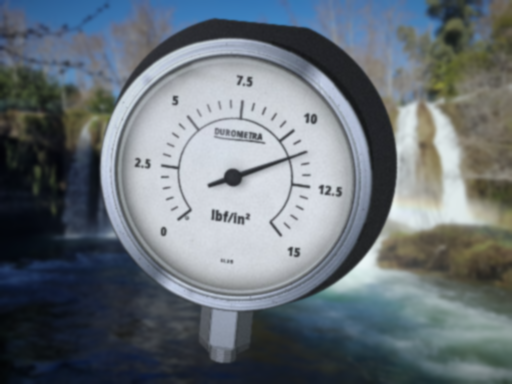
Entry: 11 psi
